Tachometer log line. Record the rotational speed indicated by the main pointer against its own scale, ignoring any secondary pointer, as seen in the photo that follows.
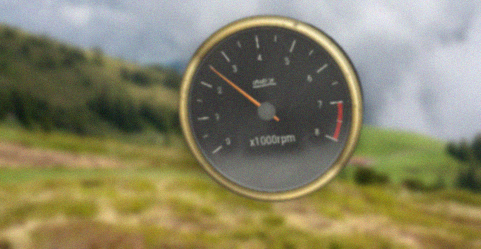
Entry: 2500 rpm
